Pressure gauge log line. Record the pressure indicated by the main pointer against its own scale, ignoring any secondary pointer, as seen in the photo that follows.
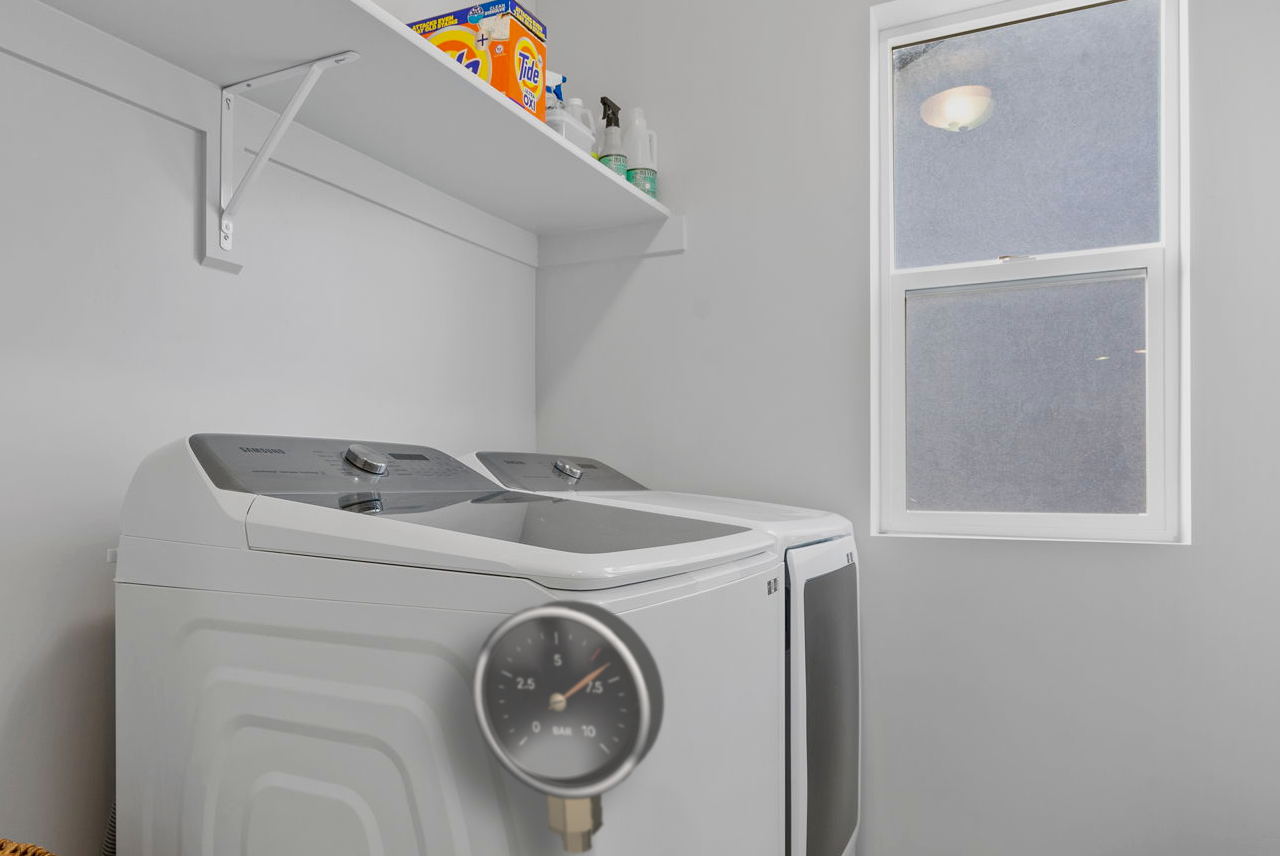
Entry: 7 bar
